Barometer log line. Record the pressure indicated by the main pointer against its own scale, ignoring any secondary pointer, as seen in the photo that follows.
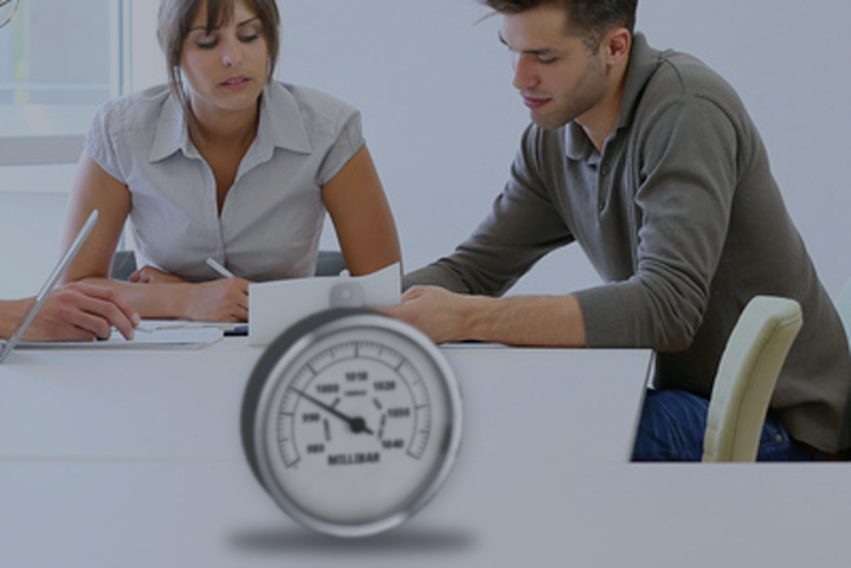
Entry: 995 mbar
